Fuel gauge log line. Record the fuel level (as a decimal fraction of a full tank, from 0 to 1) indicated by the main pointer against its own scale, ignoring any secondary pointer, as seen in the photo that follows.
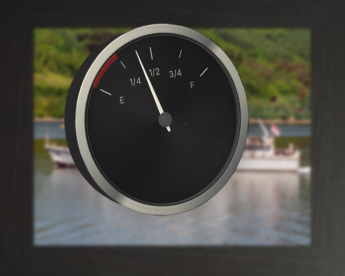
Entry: 0.375
